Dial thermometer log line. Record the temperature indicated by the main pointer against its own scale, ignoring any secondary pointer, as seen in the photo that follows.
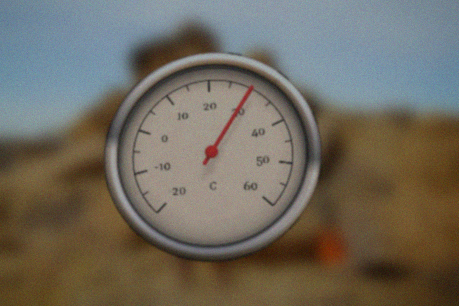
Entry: 30 °C
